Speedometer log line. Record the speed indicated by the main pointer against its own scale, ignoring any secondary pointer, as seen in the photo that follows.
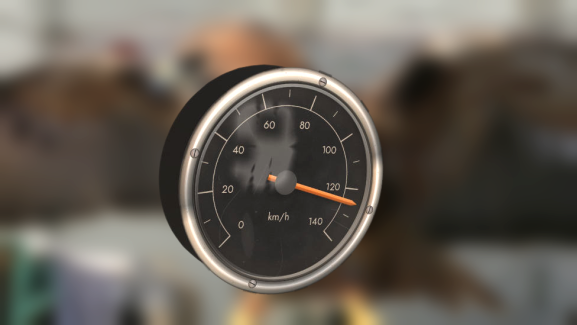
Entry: 125 km/h
